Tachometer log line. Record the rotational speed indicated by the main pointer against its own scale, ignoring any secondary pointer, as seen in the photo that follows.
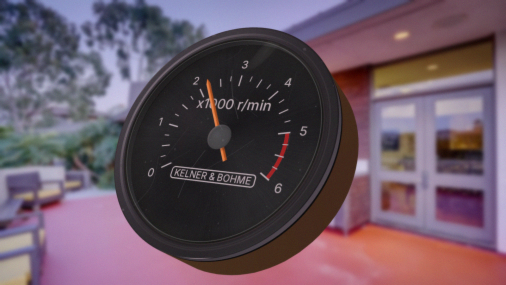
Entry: 2250 rpm
